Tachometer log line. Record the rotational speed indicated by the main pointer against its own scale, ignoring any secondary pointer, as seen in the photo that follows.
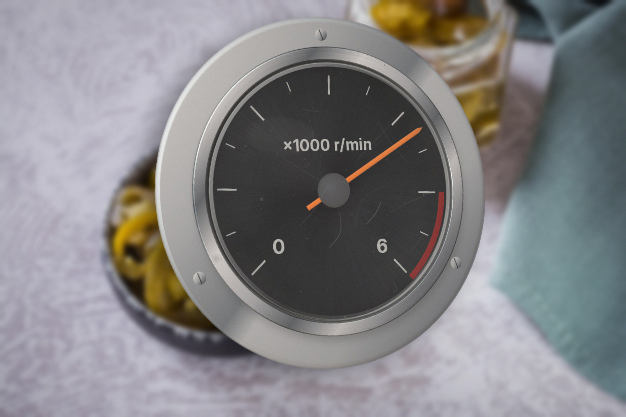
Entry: 4250 rpm
